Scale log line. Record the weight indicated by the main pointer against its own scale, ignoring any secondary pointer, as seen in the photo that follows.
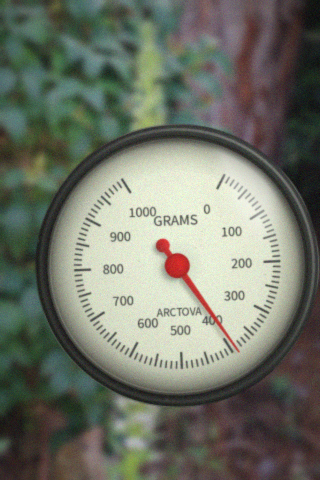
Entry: 390 g
